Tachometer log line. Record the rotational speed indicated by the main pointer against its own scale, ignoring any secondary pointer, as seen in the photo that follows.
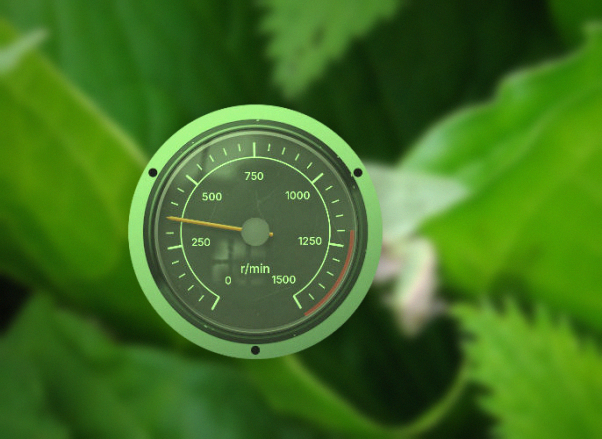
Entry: 350 rpm
